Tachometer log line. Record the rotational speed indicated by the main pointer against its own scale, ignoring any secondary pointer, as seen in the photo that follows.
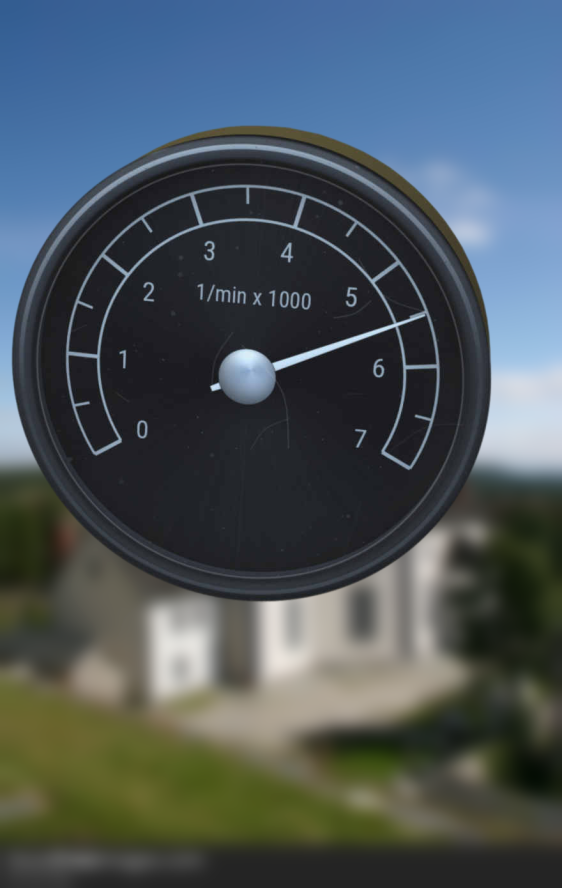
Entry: 5500 rpm
